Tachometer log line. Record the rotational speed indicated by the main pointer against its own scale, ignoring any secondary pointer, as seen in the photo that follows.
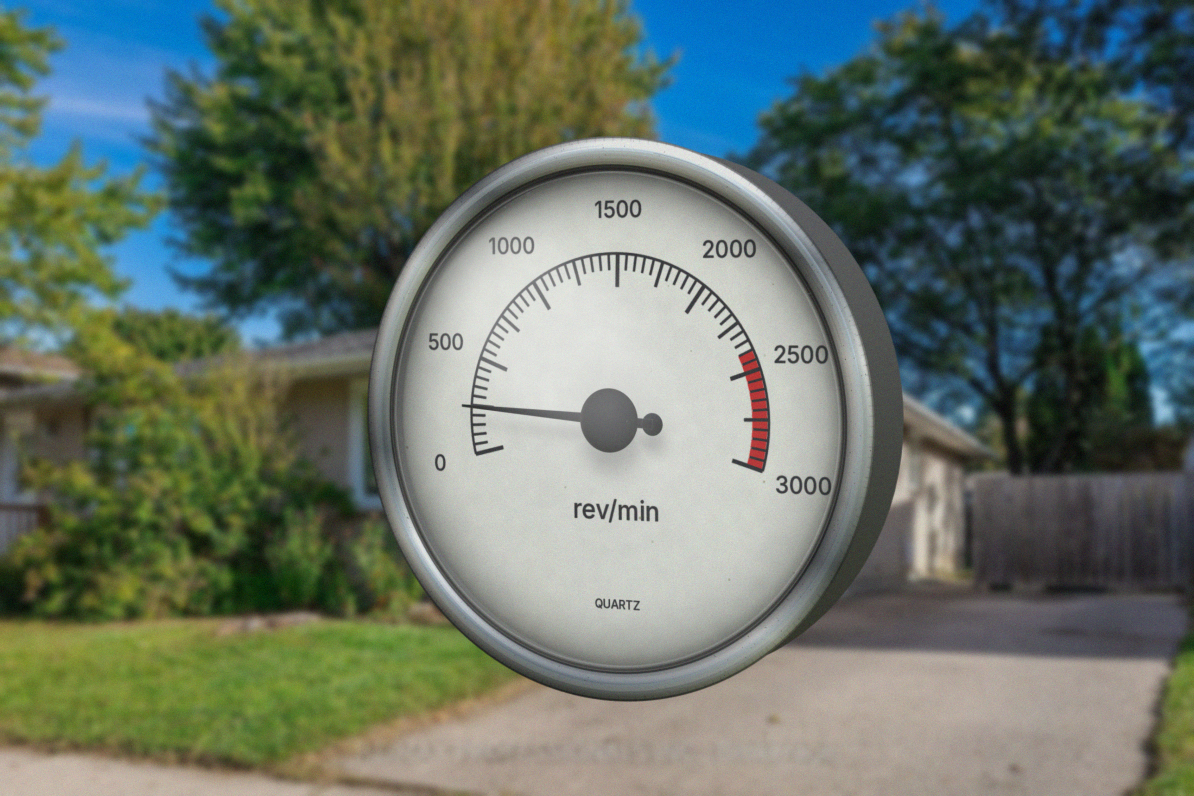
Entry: 250 rpm
